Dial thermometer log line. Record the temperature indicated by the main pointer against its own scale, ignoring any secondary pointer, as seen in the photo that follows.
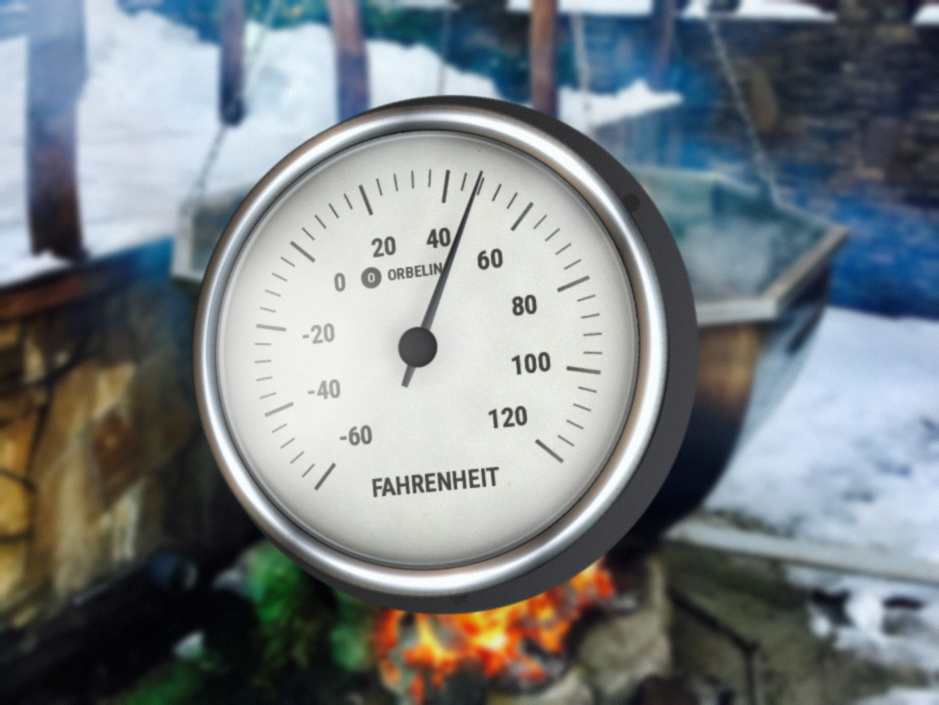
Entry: 48 °F
